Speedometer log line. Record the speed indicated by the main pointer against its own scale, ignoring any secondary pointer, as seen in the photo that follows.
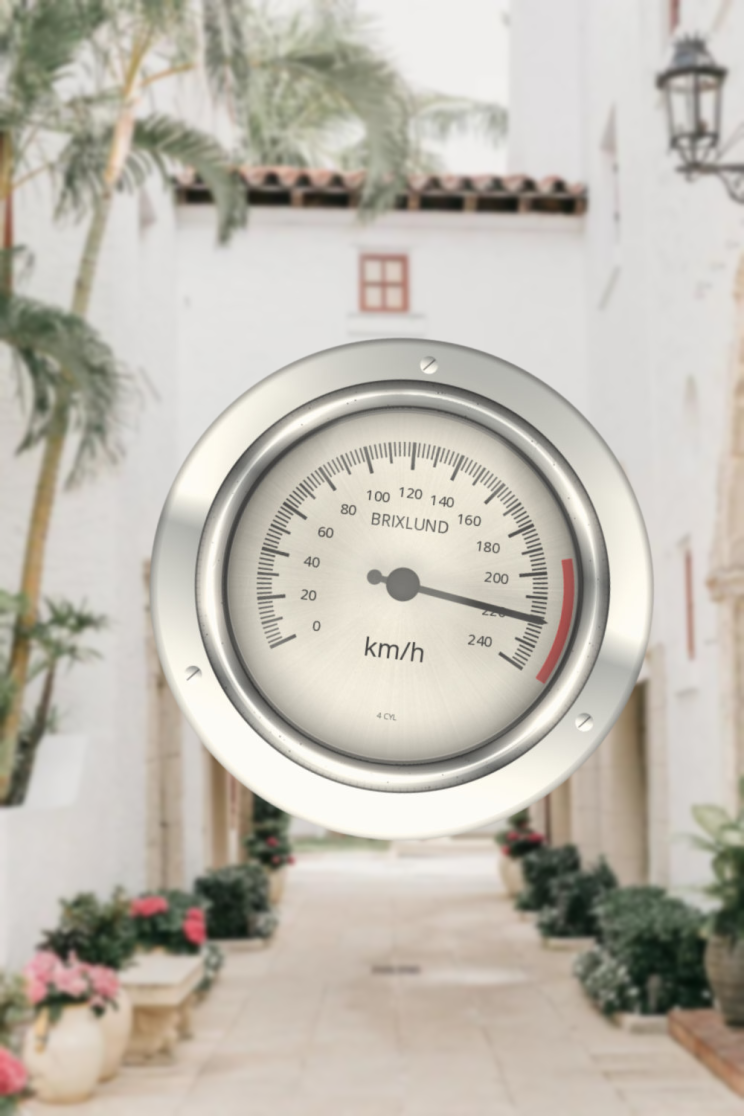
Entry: 220 km/h
